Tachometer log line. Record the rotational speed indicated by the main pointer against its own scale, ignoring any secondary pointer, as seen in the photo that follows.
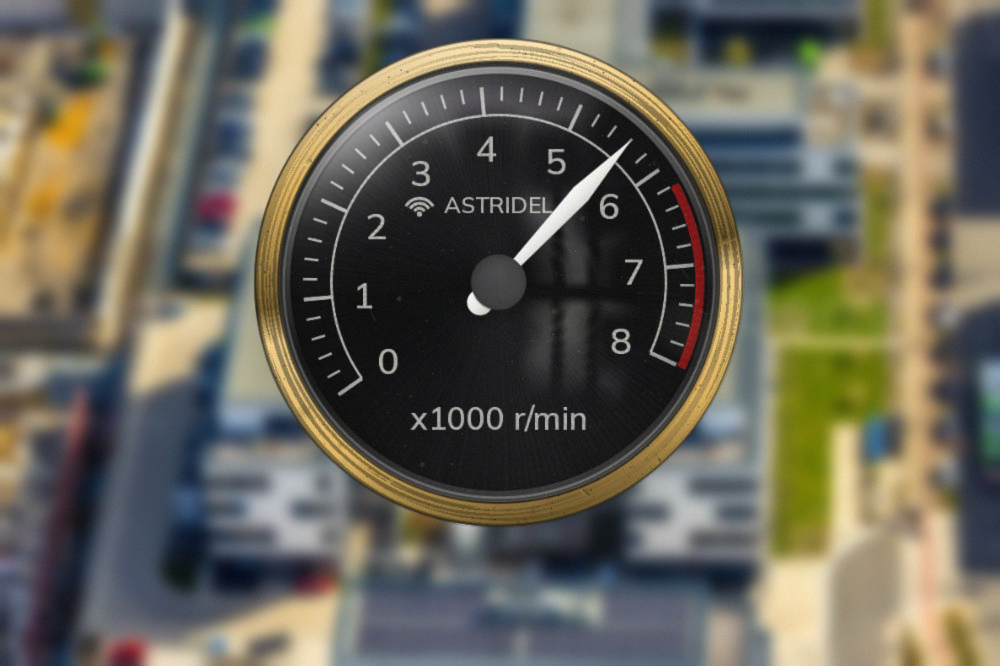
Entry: 5600 rpm
